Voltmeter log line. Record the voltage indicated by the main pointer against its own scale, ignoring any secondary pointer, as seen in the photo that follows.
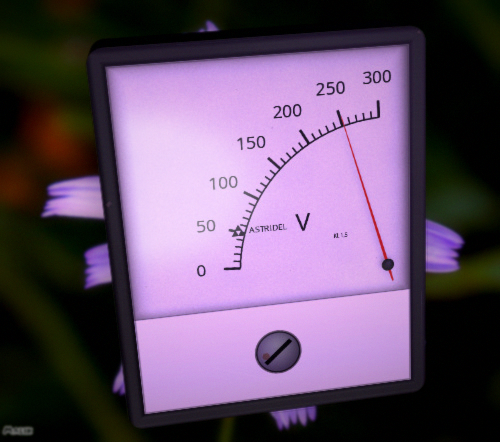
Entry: 250 V
